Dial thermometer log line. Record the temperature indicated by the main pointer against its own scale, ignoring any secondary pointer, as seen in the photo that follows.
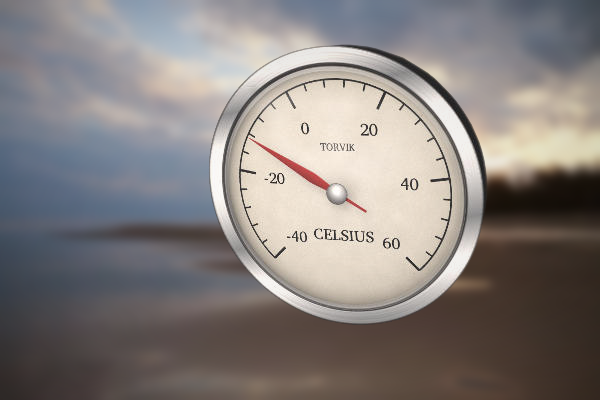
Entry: -12 °C
